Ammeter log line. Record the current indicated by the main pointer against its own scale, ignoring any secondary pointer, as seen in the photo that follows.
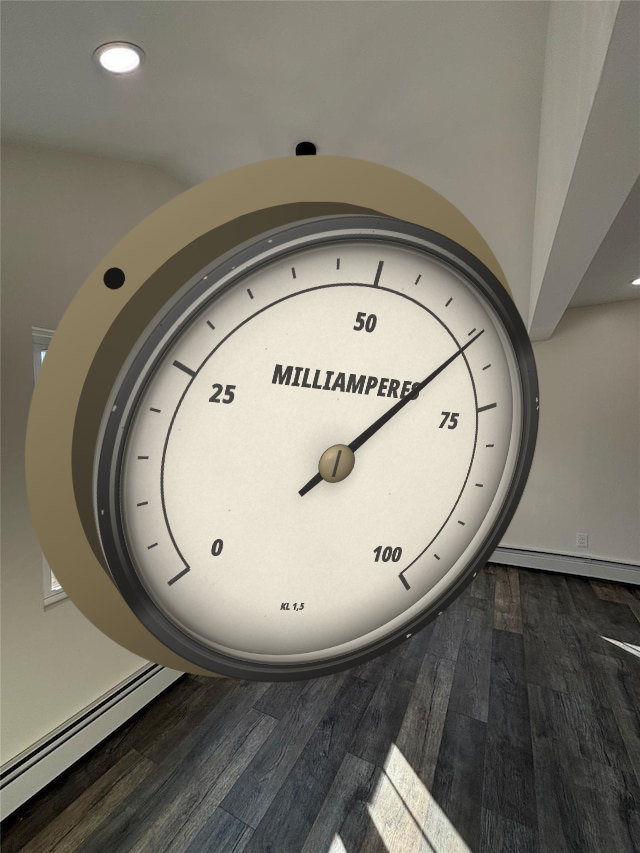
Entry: 65 mA
